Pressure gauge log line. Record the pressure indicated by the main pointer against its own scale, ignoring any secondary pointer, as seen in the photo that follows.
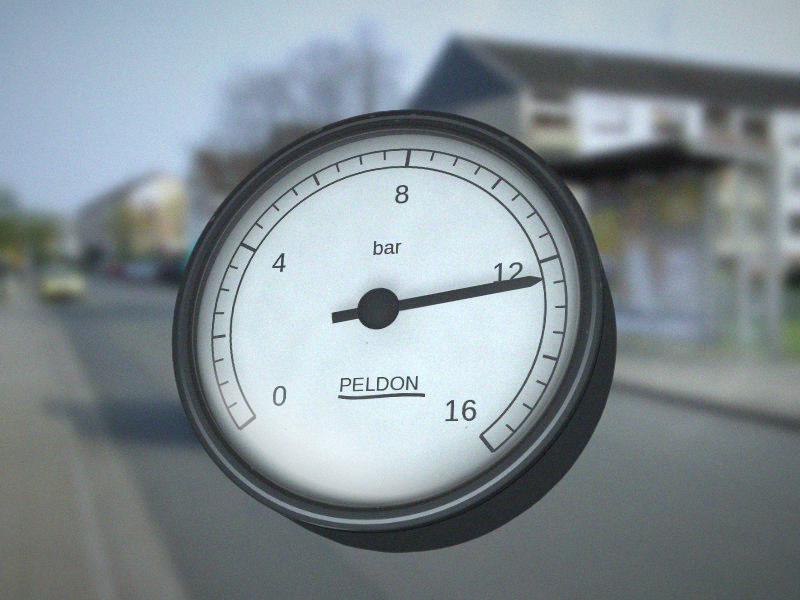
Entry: 12.5 bar
